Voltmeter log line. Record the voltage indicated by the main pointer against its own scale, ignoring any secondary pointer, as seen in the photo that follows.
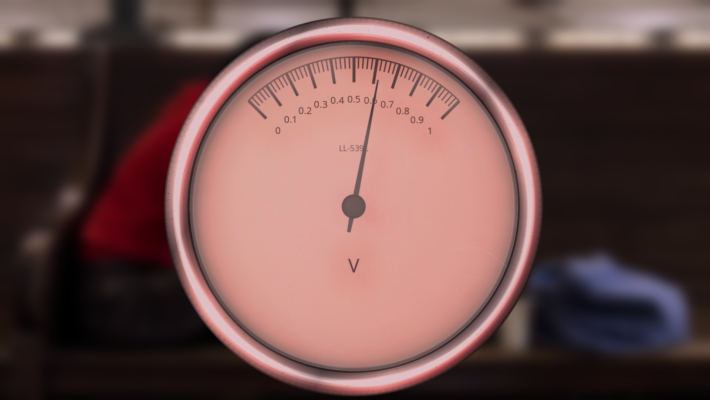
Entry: 0.62 V
